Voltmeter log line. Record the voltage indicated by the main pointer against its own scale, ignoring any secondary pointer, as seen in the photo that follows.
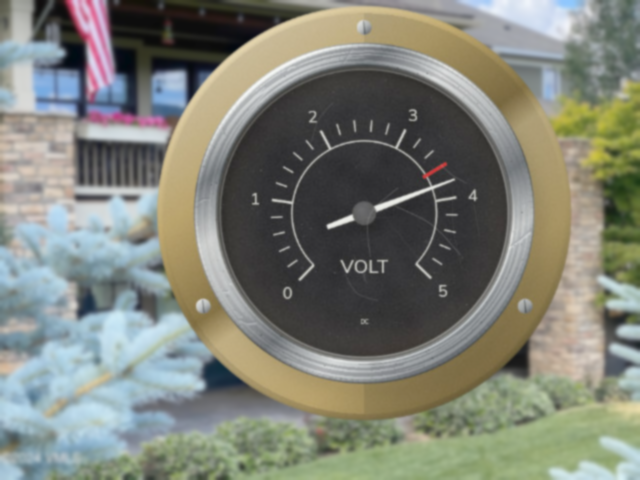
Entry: 3.8 V
